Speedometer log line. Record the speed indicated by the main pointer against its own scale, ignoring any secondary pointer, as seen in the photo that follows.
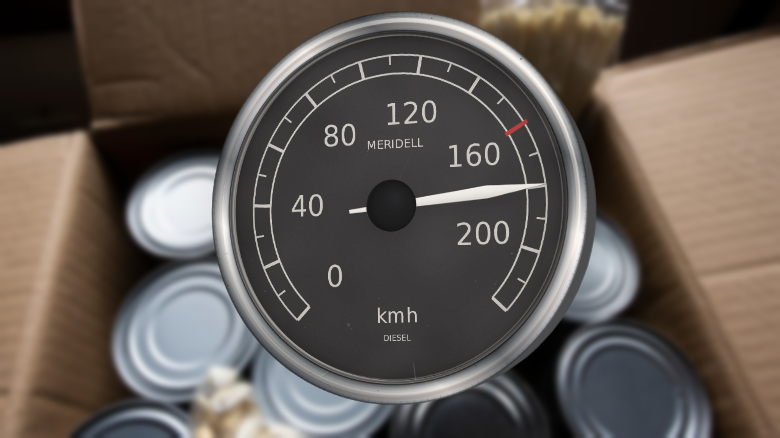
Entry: 180 km/h
